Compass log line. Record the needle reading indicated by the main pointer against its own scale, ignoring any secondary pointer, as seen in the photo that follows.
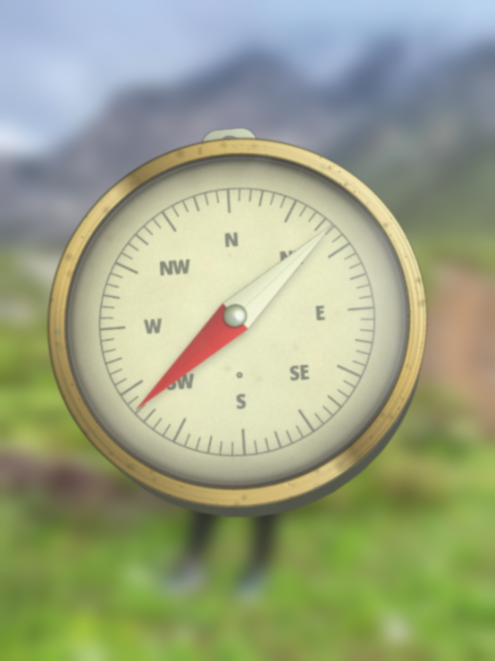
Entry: 230 °
